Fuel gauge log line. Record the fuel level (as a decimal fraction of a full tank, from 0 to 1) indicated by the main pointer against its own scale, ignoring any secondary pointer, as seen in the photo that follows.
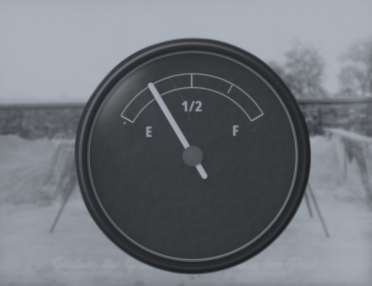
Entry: 0.25
